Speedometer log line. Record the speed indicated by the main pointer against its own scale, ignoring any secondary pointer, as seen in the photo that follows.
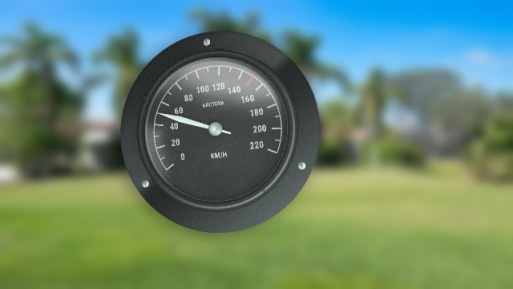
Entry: 50 km/h
